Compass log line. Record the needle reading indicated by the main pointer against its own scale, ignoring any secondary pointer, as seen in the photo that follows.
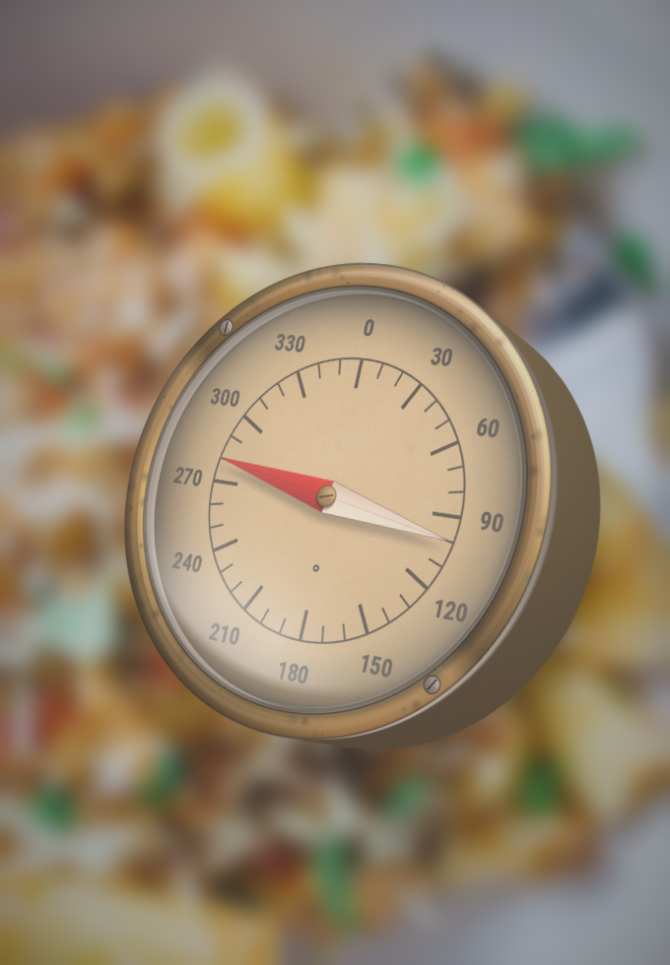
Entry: 280 °
